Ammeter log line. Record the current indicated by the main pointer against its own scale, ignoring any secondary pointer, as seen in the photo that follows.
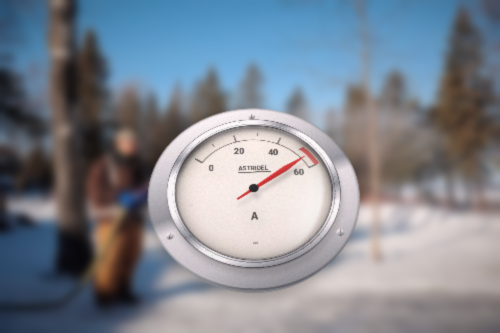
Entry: 55 A
